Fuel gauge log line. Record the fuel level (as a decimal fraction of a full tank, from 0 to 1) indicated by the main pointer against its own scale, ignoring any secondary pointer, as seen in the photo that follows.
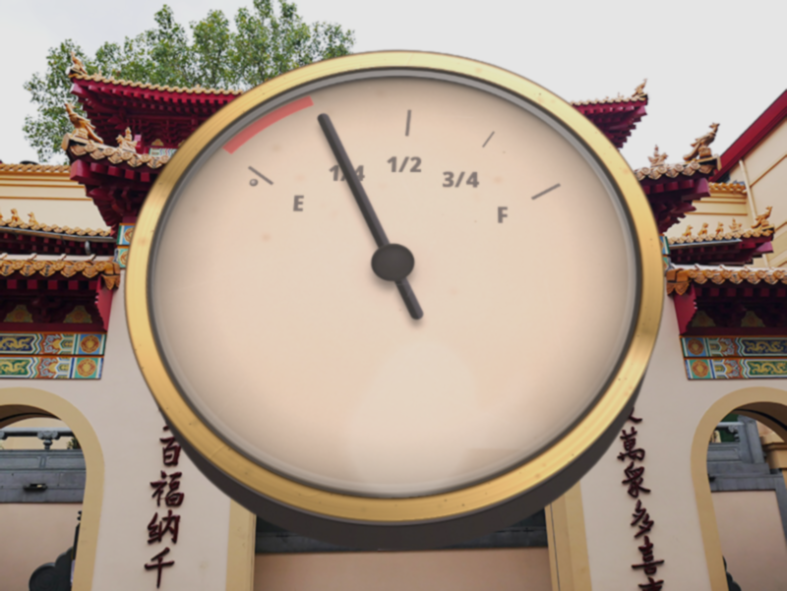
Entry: 0.25
